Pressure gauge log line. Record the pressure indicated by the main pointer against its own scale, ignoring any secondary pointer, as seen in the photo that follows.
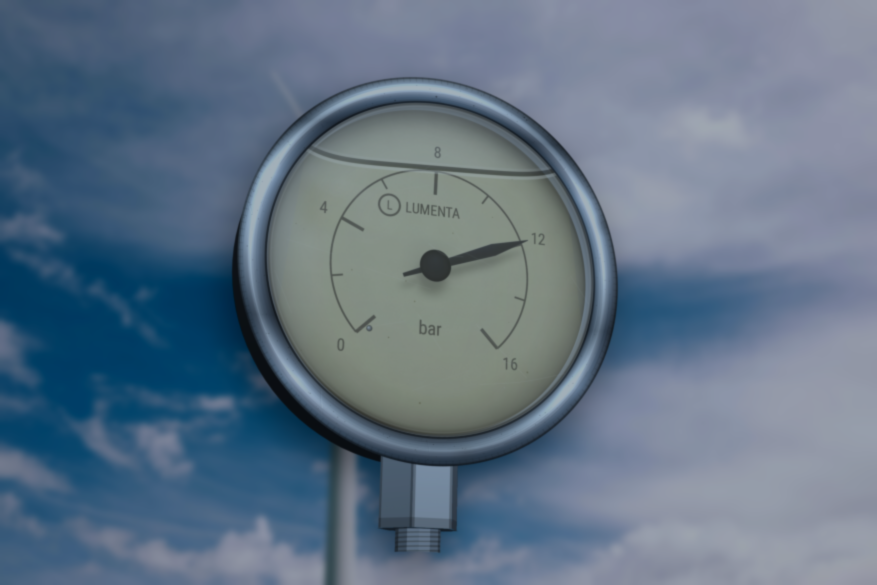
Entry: 12 bar
